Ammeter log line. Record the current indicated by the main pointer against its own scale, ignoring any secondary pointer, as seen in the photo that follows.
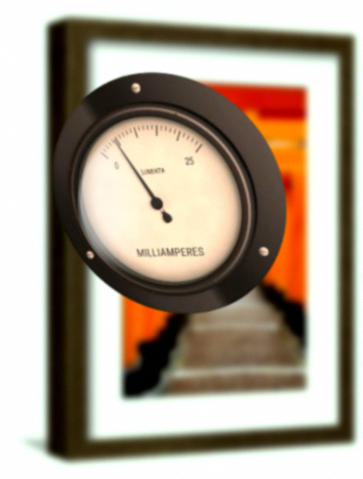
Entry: 5 mA
